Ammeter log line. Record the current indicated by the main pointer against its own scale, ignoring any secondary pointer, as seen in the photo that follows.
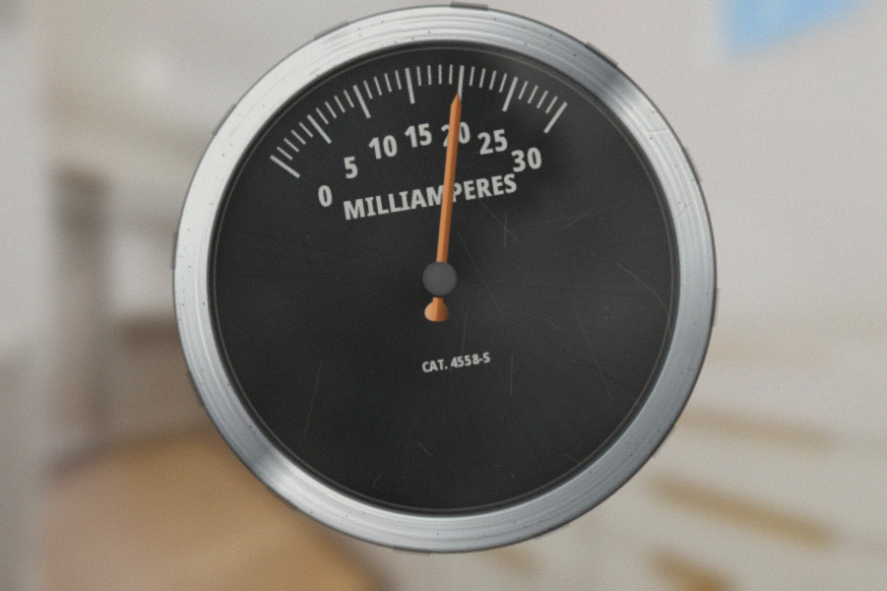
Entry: 20 mA
